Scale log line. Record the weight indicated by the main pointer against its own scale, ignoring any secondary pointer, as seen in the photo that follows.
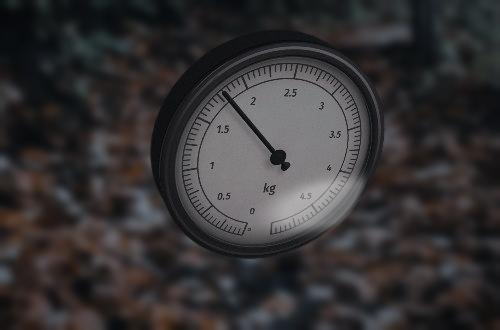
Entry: 1.8 kg
